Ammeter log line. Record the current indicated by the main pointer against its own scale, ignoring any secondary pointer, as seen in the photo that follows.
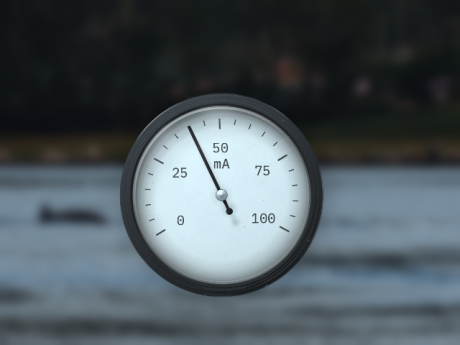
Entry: 40 mA
